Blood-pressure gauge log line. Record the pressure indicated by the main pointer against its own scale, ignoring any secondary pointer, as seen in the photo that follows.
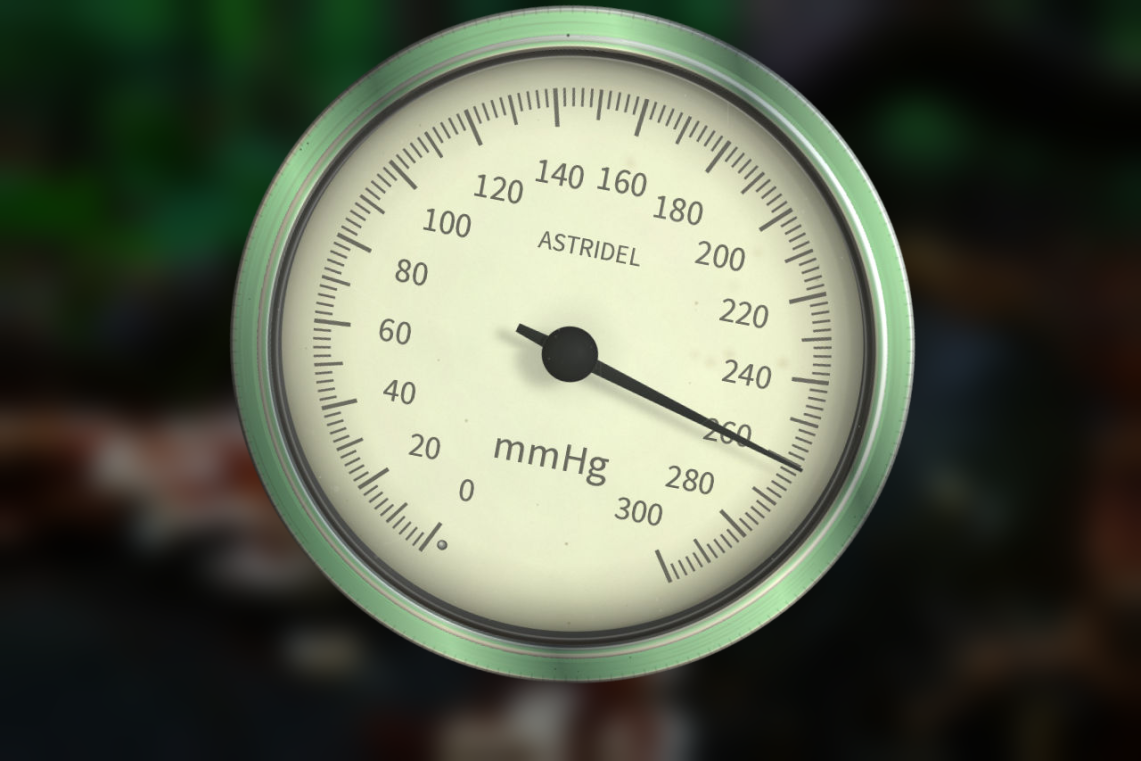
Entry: 260 mmHg
